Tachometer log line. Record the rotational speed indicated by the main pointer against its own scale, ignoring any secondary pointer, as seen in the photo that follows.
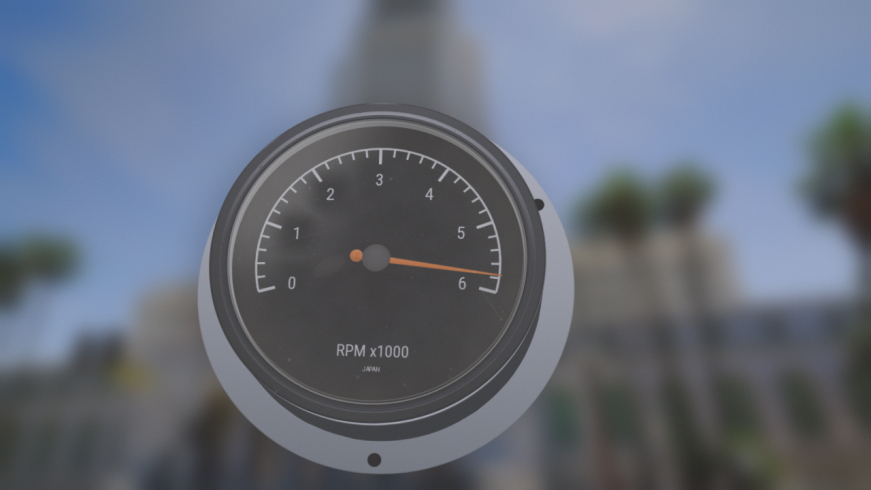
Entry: 5800 rpm
